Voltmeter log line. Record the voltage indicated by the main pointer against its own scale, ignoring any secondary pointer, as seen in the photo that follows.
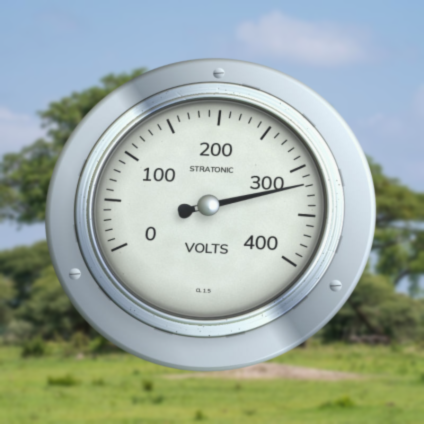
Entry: 320 V
